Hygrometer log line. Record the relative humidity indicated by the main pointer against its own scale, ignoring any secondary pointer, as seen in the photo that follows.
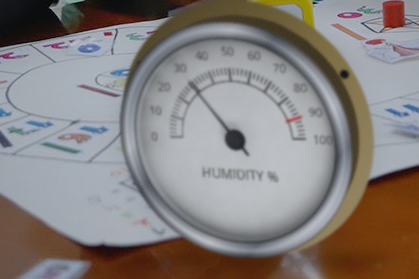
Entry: 30 %
